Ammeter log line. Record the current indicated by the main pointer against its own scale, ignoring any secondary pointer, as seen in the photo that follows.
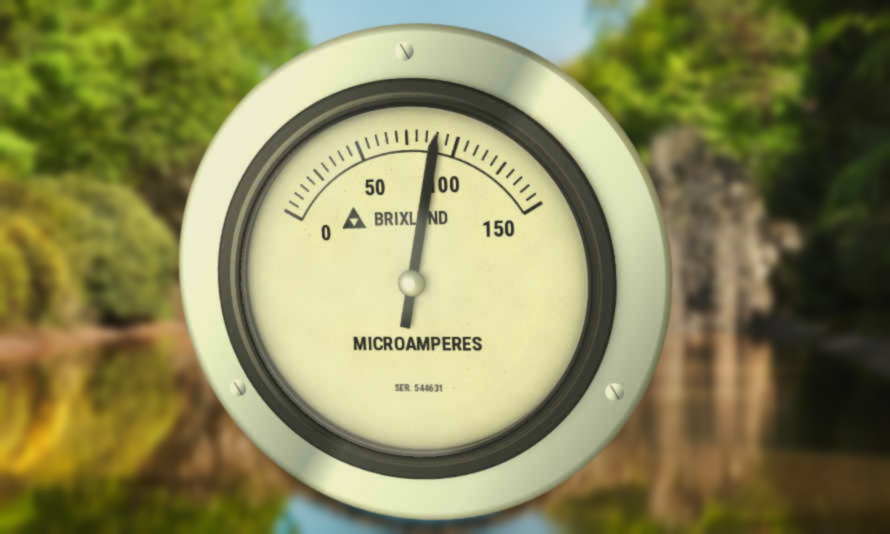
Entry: 90 µA
